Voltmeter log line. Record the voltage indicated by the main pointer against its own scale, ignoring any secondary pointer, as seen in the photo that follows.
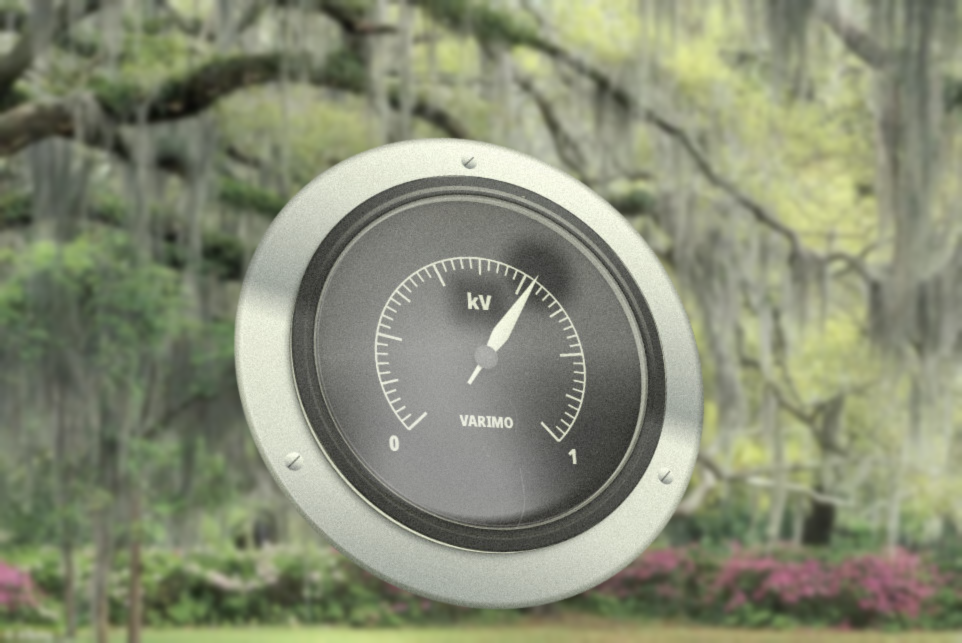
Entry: 0.62 kV
